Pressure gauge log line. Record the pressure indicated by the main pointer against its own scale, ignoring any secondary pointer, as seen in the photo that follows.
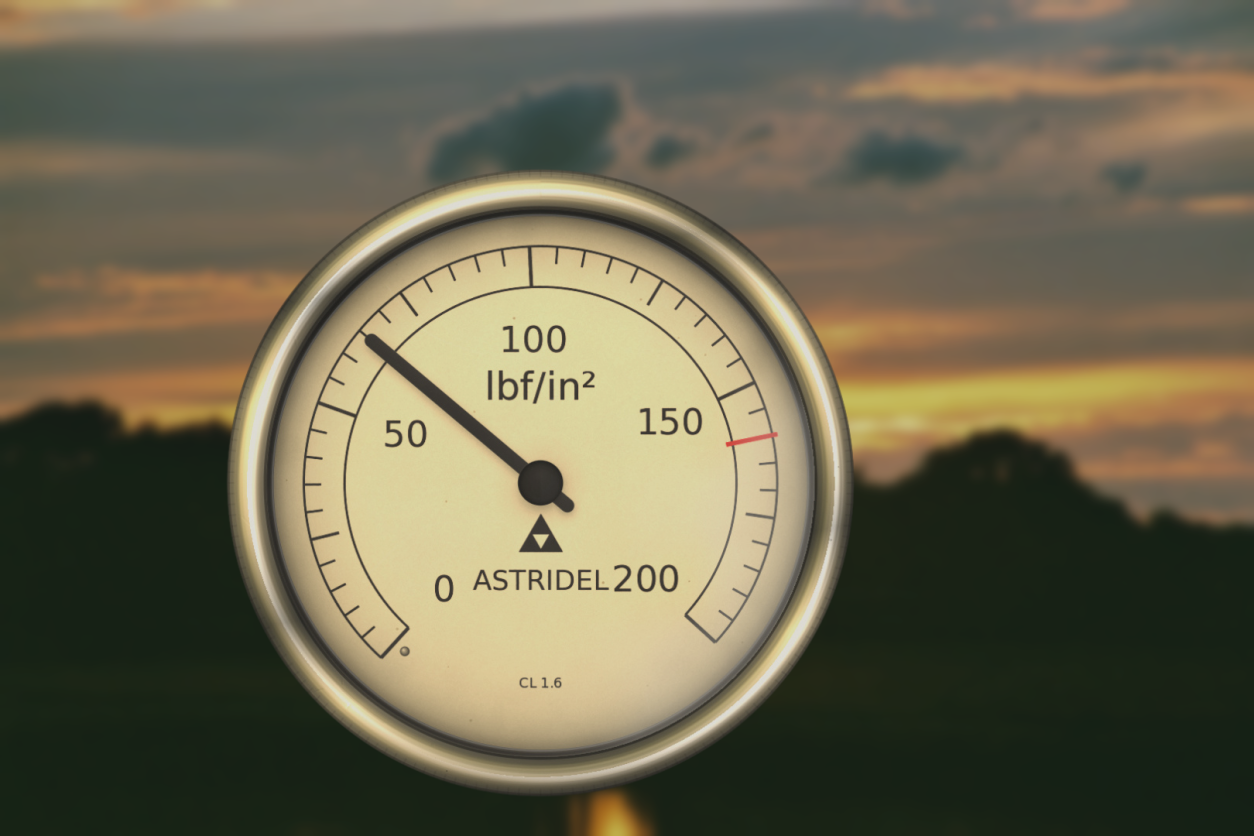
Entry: 65 psi
